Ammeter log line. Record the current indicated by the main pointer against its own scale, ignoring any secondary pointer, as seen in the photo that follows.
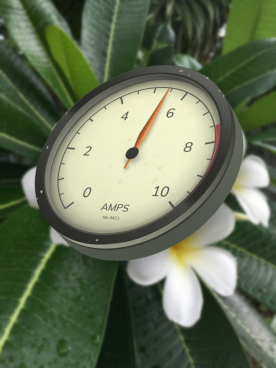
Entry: 5.5 A
